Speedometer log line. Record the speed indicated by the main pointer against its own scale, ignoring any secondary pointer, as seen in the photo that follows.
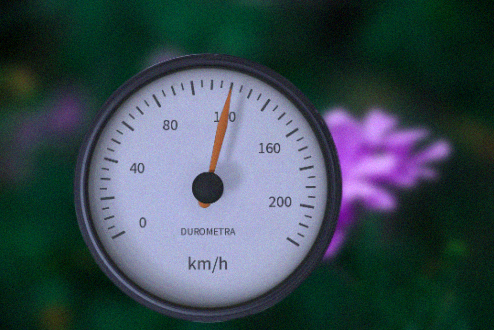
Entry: 120 km/h
